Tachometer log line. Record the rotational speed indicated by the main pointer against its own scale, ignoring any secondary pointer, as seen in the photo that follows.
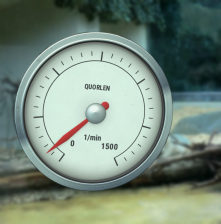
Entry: 75 rpm
